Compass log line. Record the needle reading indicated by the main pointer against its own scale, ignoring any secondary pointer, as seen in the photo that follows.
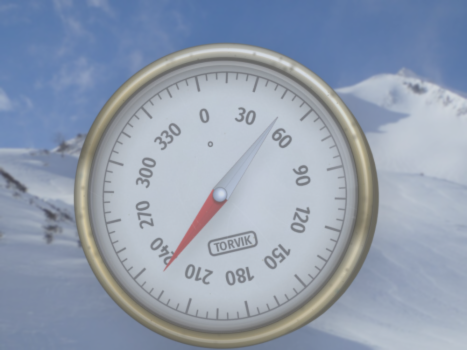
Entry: 230 °
